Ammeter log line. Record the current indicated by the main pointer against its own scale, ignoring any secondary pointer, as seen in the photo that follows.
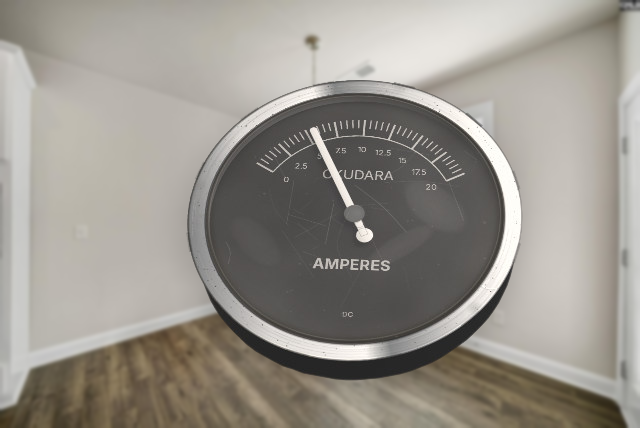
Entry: 5.5 A
